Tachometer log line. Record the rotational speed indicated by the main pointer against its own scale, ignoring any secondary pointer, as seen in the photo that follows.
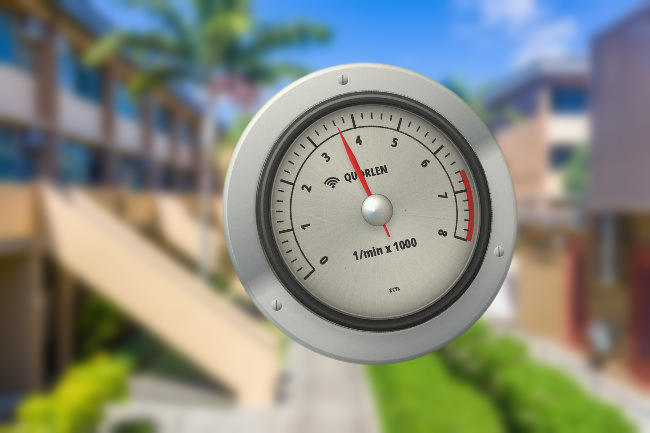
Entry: 3600 rpm
